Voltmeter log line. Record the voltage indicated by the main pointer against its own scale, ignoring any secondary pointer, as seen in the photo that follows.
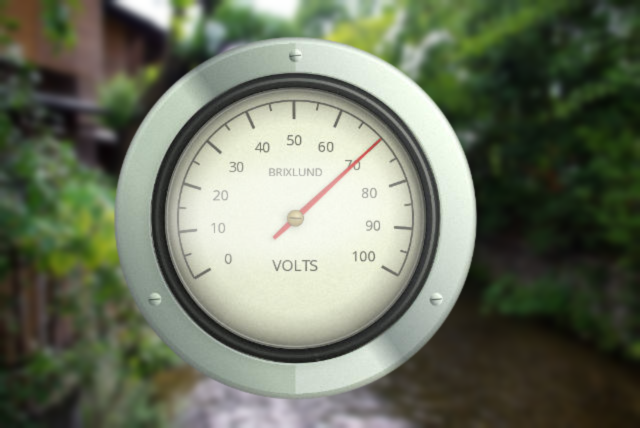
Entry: 70 V
